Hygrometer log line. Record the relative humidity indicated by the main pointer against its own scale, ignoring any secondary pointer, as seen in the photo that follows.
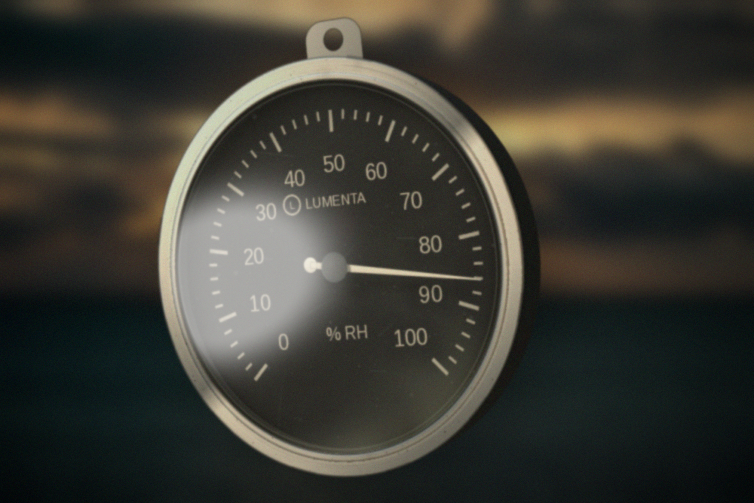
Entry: 86 %
